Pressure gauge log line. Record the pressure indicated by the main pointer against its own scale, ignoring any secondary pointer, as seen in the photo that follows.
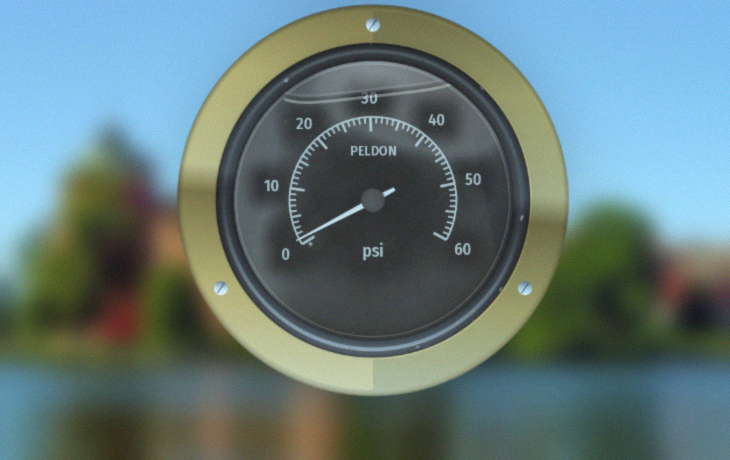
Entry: 1 psi
